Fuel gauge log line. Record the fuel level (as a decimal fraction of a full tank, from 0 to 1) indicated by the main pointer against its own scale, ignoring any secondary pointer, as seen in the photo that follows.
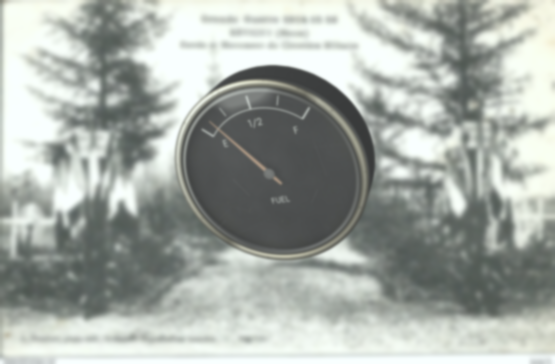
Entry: 0.125
